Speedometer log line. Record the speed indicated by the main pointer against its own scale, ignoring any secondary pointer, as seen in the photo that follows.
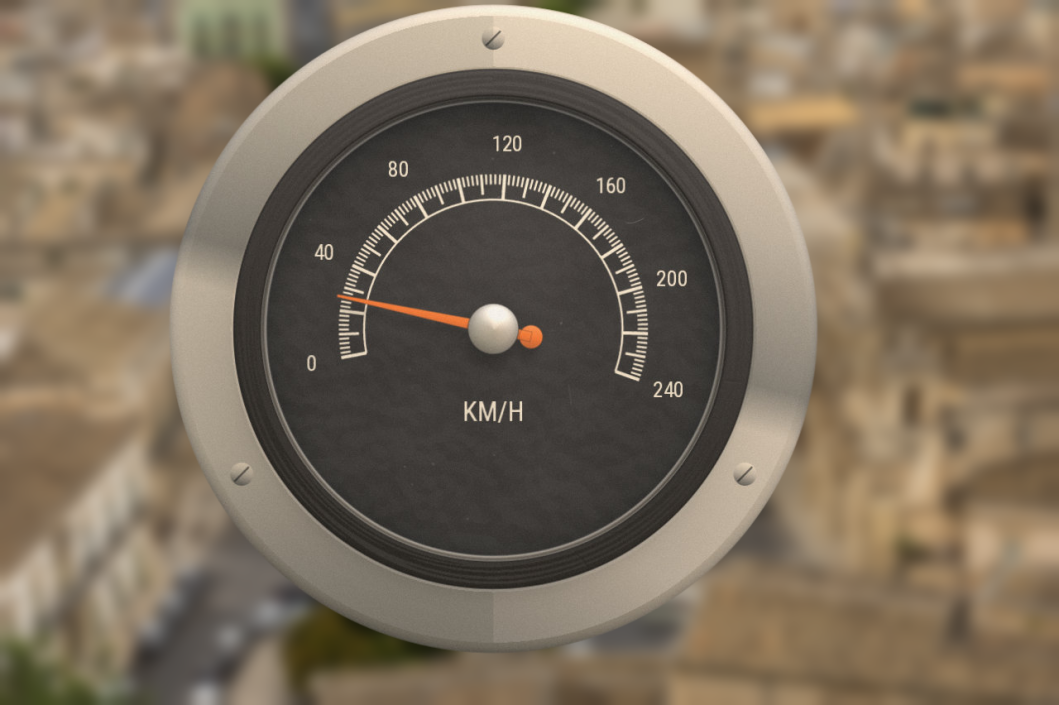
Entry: 26 km/h
